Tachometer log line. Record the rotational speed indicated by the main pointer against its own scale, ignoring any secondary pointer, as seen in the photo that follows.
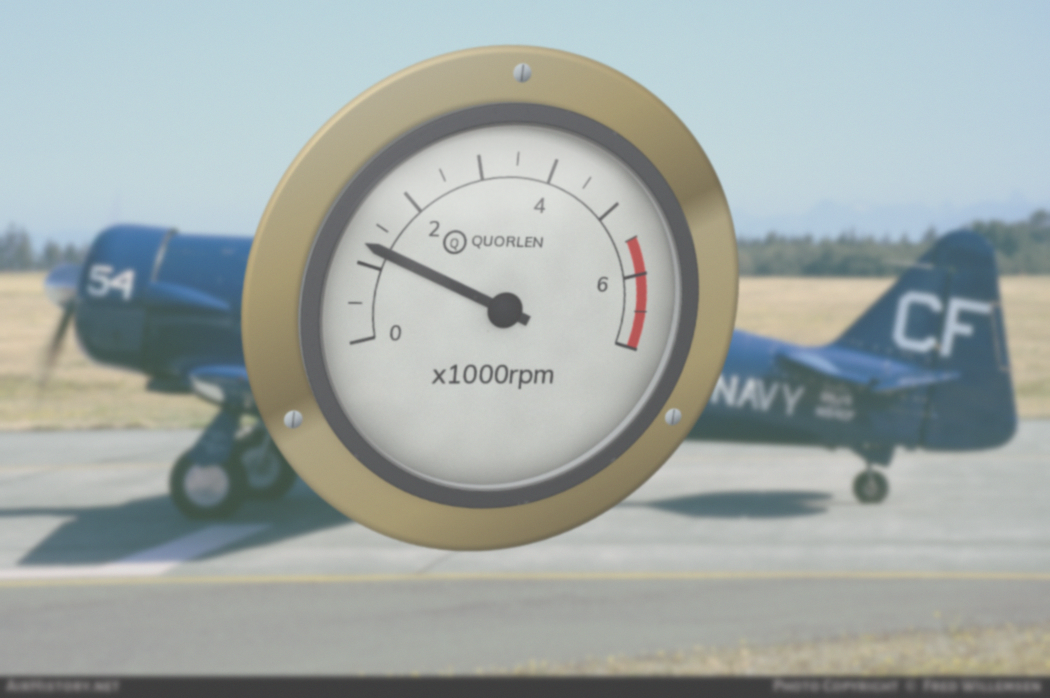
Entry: 1250 rpm
